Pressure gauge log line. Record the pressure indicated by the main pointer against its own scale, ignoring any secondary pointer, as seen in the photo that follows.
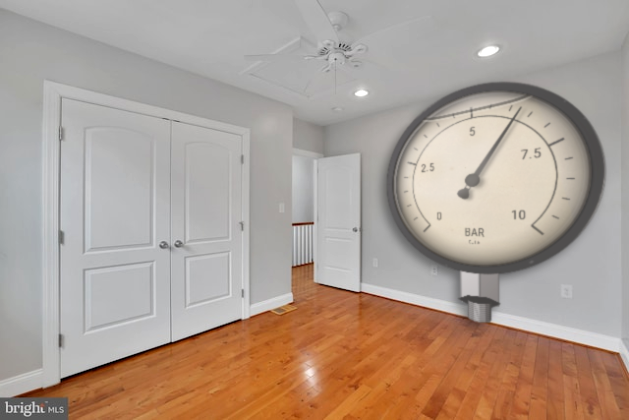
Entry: 6.25 bar
